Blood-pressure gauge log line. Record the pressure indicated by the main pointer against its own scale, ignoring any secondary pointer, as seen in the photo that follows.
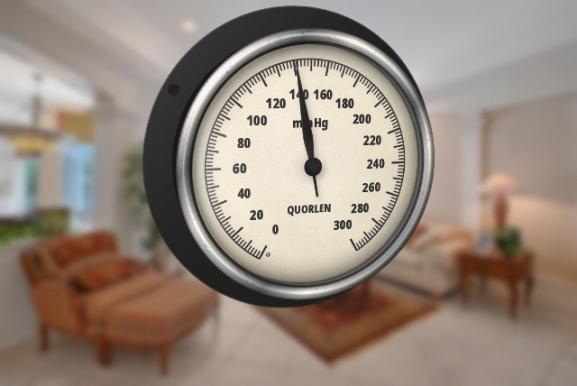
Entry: 140 mmHg
